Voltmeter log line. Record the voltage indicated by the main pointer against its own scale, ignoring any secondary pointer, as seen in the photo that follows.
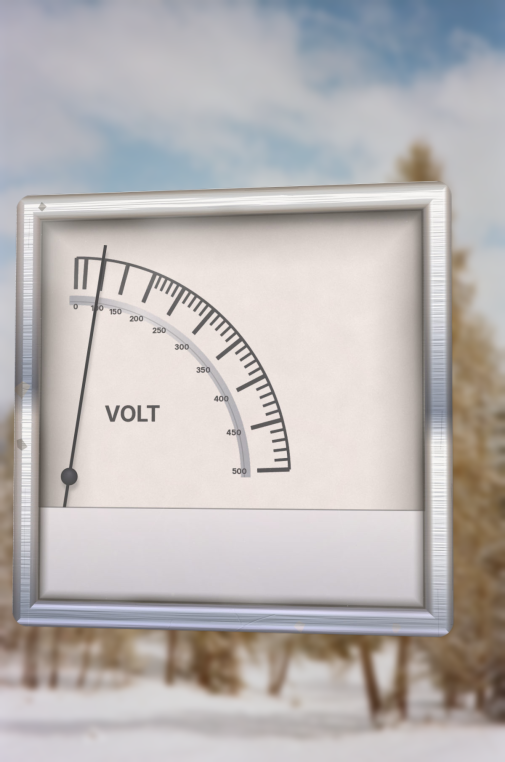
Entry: 100 V
